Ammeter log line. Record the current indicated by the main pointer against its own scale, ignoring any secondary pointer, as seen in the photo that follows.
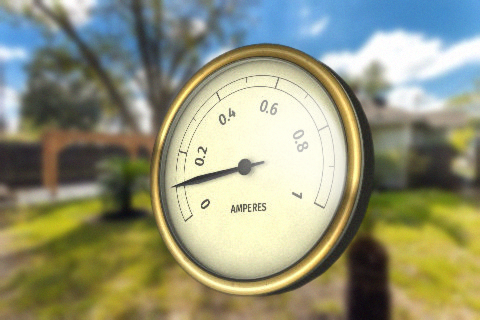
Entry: 0.1 A
